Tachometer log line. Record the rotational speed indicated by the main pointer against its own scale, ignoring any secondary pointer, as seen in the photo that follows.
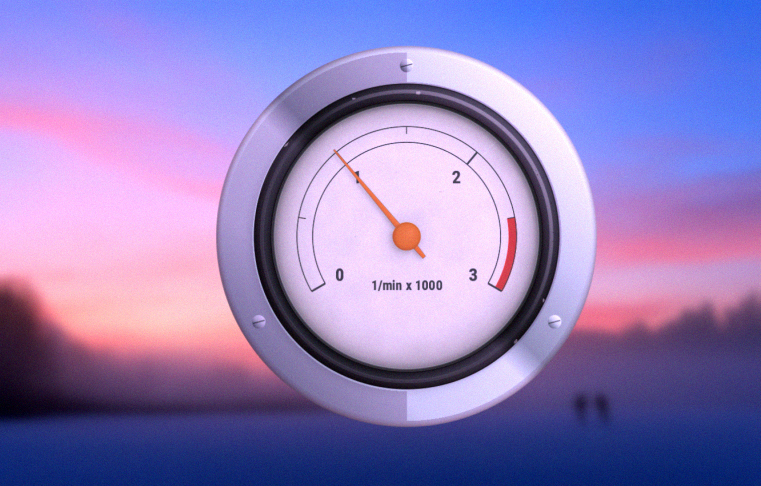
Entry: 1000 rpm
